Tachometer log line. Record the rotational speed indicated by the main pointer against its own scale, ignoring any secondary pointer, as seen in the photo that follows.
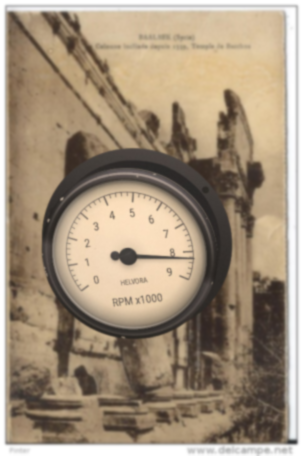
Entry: 8200 rpm
